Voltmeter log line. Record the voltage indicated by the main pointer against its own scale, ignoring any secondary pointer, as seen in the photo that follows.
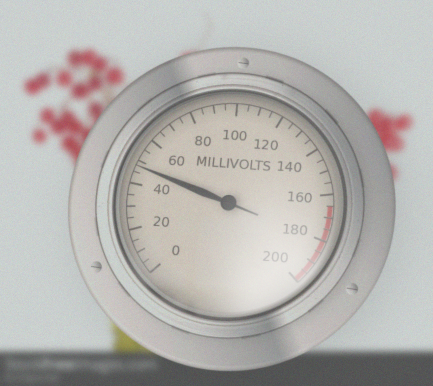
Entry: 47.5 mV
